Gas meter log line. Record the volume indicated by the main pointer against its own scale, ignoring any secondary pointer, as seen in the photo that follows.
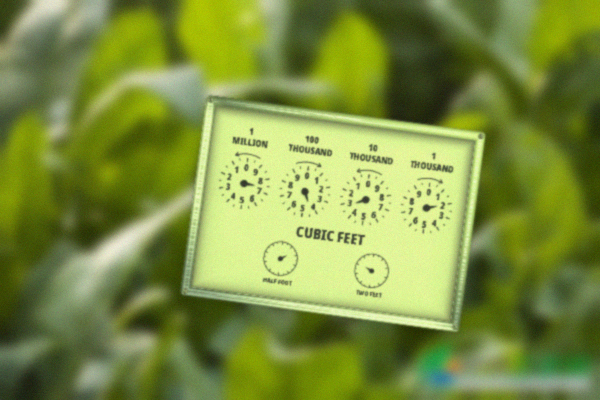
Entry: 743200 ft³
